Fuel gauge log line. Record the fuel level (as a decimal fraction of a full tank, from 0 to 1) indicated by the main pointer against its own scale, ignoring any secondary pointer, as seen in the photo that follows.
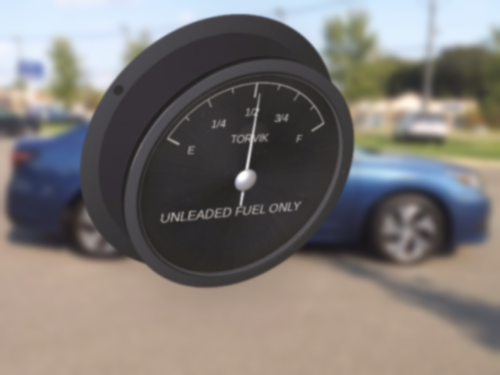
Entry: 0.5
